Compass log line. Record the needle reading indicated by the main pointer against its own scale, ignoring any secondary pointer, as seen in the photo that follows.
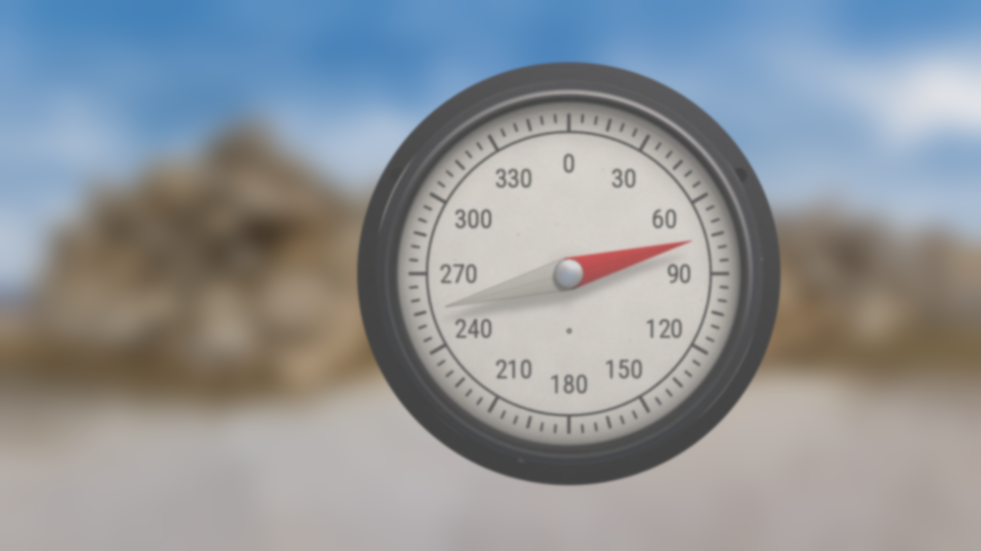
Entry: 75 °
